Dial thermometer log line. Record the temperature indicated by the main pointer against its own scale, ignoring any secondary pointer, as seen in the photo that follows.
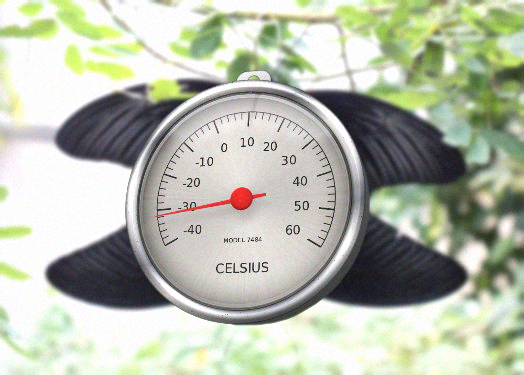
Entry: -32 °C
